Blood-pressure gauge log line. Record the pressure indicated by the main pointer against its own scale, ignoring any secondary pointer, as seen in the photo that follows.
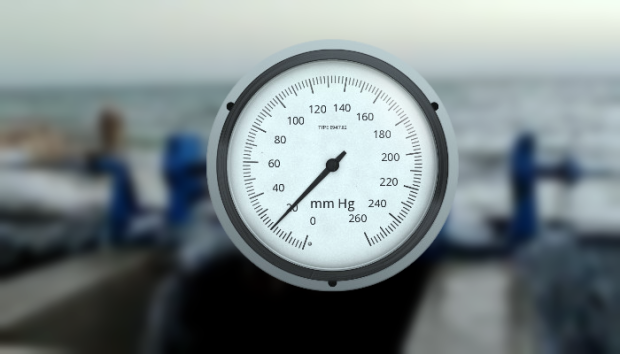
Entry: 20 mmHg
